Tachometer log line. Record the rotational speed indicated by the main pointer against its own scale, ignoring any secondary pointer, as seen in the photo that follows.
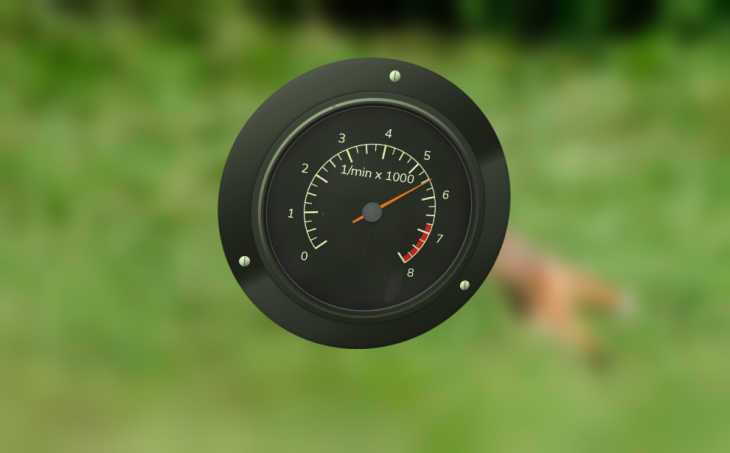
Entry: 5500 rpm
